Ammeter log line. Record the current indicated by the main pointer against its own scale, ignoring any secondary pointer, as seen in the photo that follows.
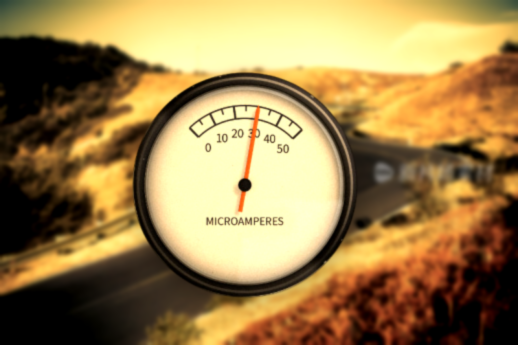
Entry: 30 µA
